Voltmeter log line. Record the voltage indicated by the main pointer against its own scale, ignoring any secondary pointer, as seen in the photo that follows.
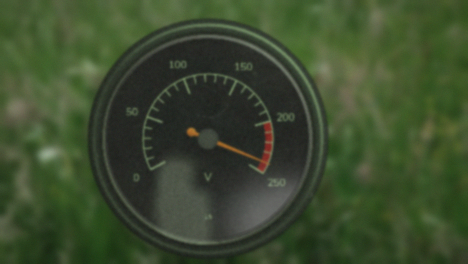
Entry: 240 V
